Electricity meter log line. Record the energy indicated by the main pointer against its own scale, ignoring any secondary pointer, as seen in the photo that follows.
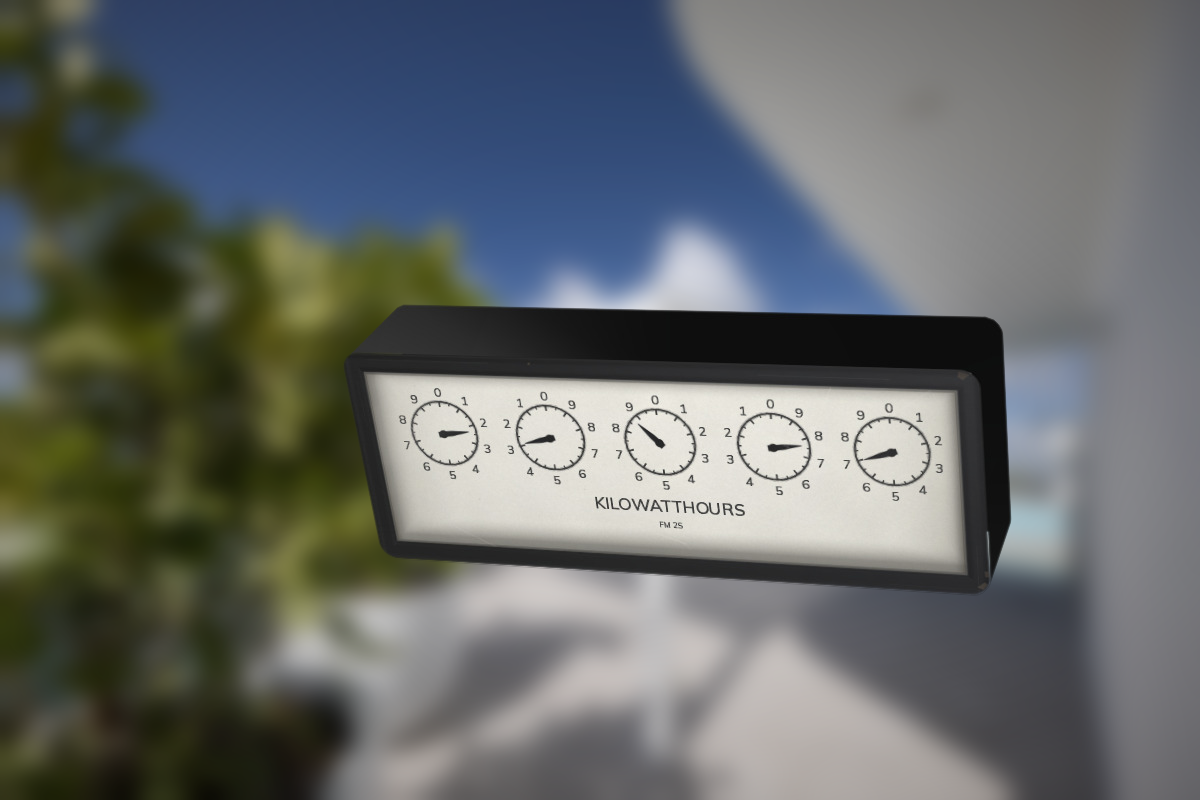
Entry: 22877 kWh
